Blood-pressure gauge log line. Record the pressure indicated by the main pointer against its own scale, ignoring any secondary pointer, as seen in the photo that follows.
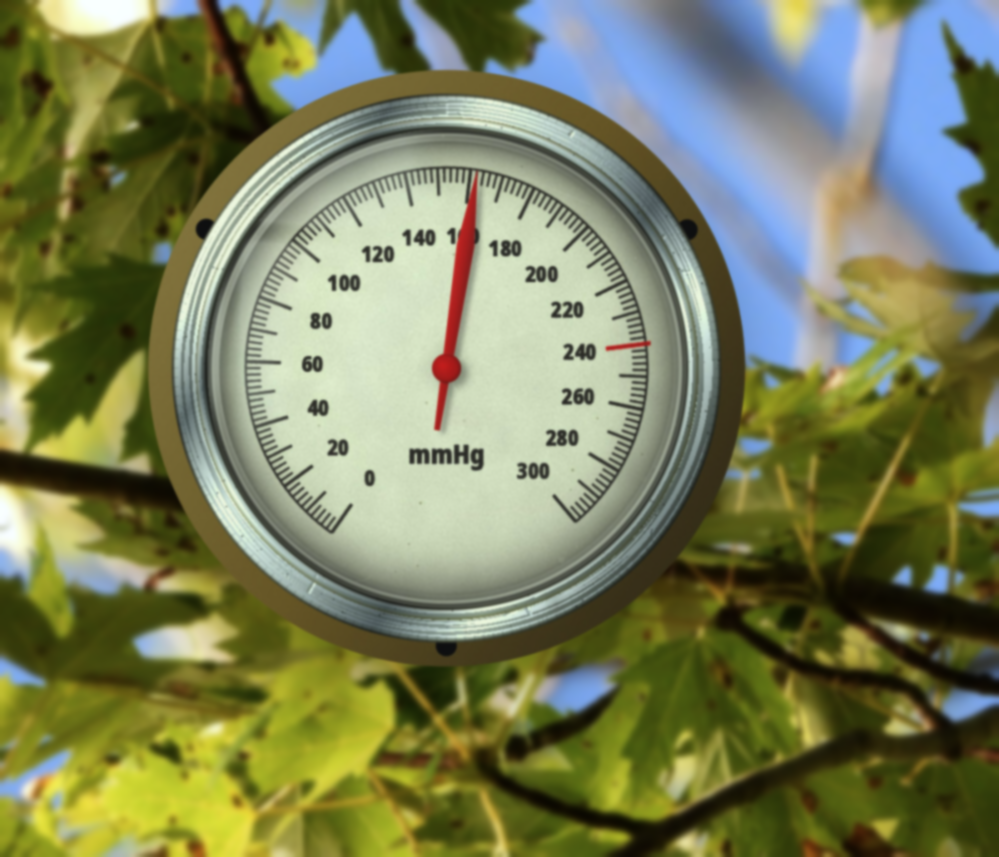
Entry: 162 mmHg
